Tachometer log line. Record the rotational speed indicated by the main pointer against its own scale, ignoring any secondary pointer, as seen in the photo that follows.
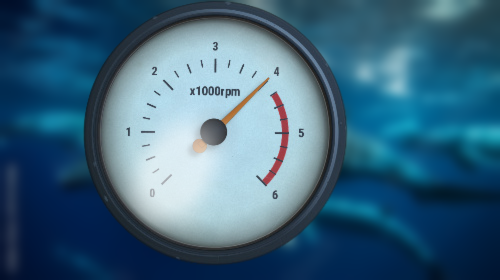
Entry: 4000 rpm
